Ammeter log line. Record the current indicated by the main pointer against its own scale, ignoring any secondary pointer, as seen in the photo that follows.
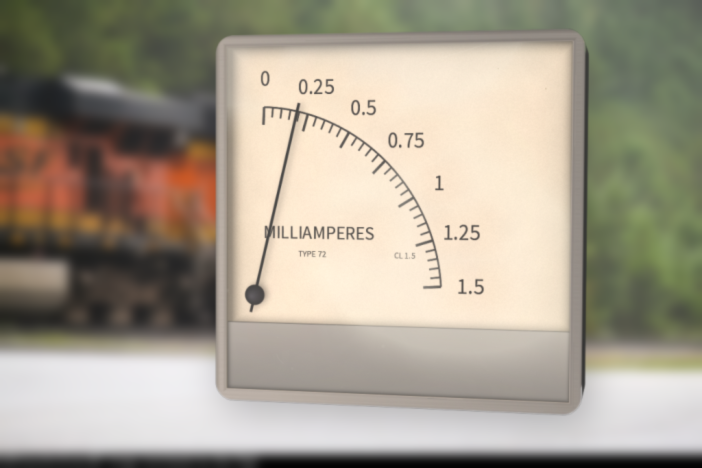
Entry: 0.2 mA
